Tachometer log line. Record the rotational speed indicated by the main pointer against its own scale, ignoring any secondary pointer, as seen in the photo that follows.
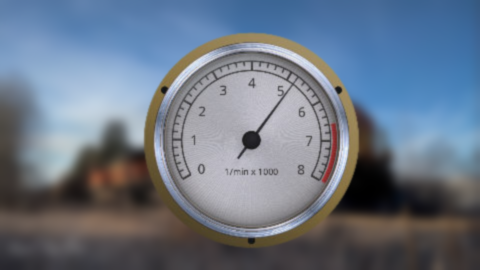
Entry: 5200 rpm
